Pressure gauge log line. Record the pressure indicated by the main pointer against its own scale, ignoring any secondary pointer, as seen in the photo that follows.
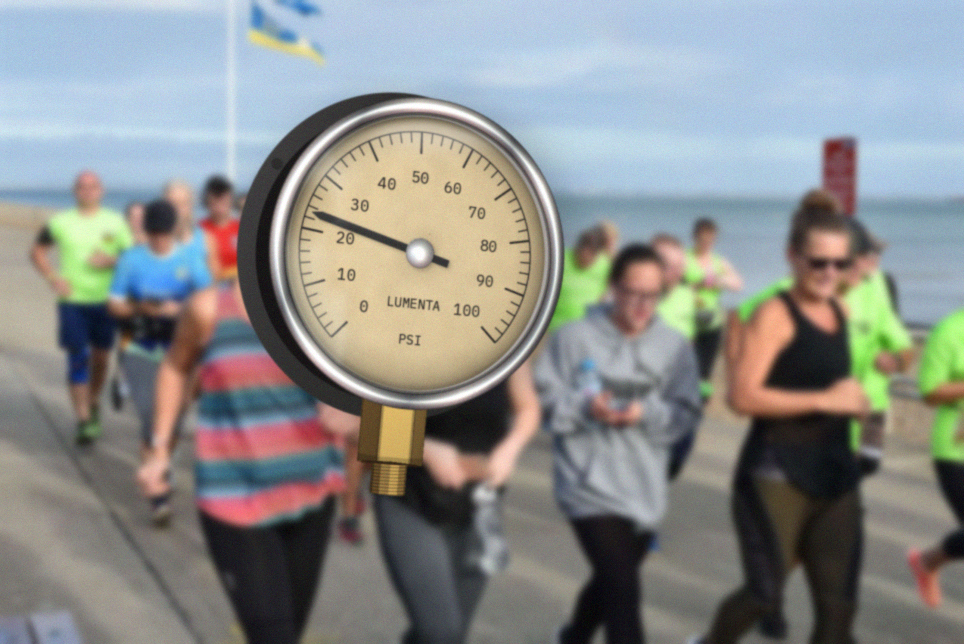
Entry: 23 psi
